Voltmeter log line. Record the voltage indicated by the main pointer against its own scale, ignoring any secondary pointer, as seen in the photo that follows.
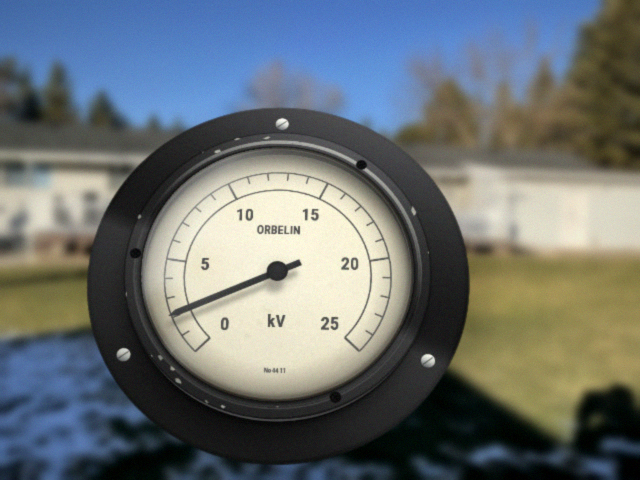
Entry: 2 kV
